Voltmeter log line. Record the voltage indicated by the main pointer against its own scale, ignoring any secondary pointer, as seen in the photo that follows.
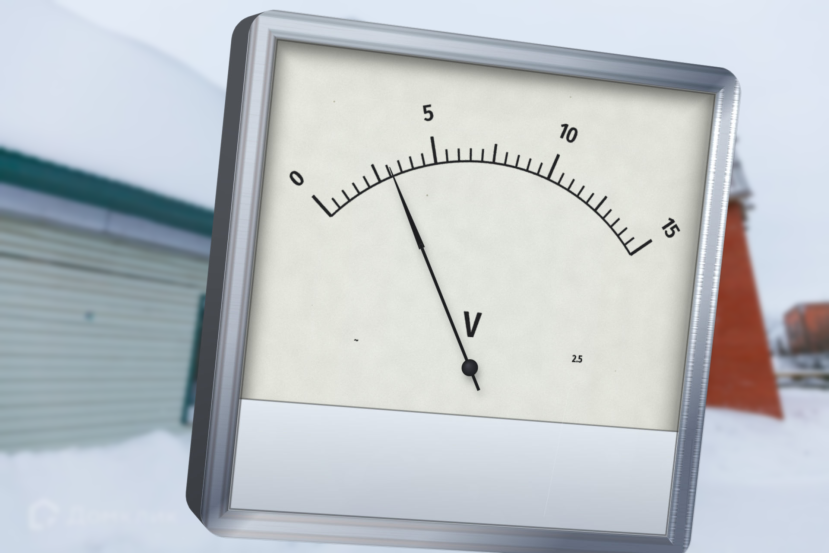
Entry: 3 V
